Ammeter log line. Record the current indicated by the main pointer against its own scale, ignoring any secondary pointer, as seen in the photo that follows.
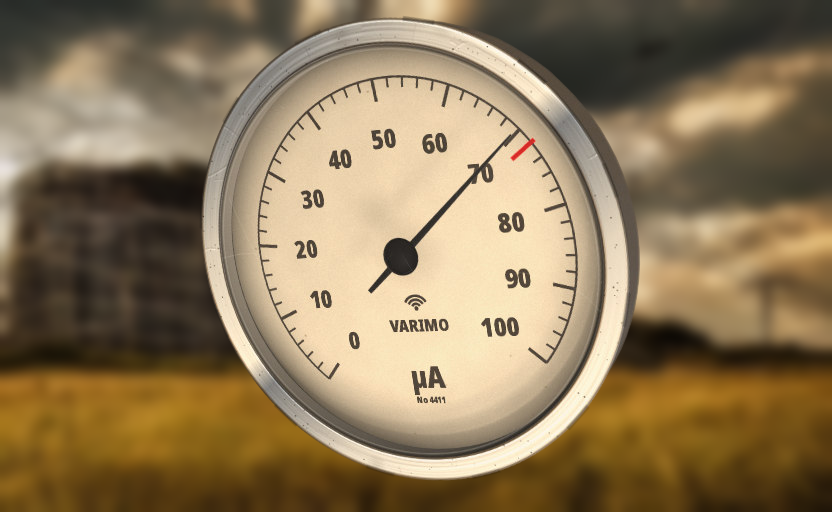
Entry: 70 µA
